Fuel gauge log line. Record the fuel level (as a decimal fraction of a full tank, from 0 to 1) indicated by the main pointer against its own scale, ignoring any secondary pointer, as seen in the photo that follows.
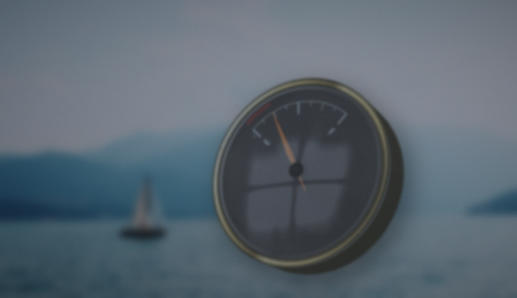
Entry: 0.25
